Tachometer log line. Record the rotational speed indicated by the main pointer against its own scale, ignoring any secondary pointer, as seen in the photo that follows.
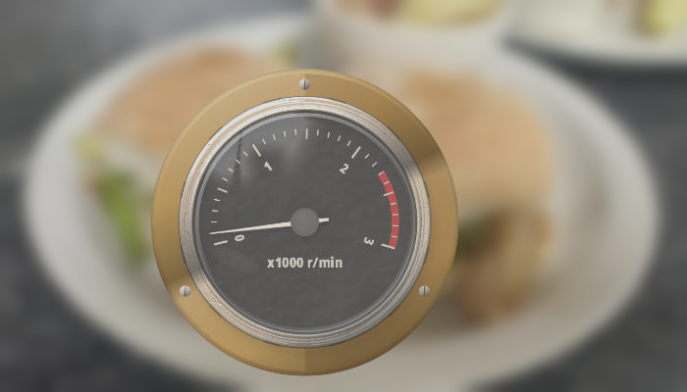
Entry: 100 rpm
